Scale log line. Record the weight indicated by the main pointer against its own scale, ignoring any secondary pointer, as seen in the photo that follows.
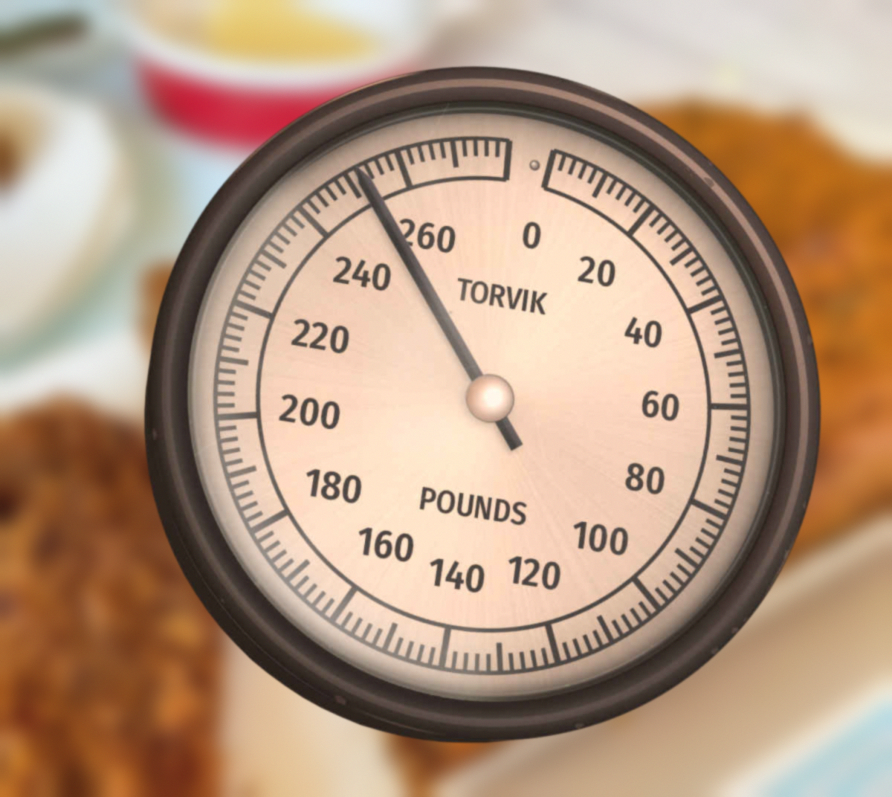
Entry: 252 lb
